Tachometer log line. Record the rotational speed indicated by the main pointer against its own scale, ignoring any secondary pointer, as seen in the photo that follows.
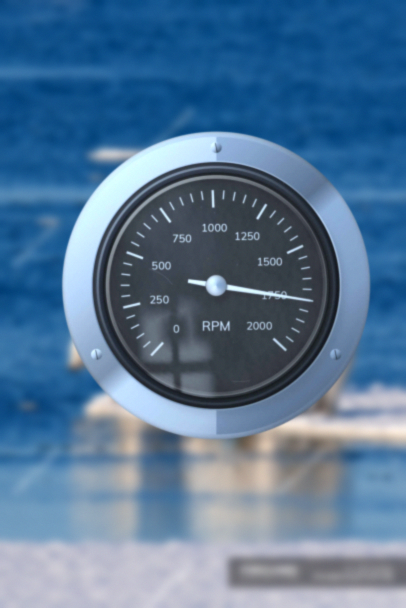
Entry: 1750 rpm
